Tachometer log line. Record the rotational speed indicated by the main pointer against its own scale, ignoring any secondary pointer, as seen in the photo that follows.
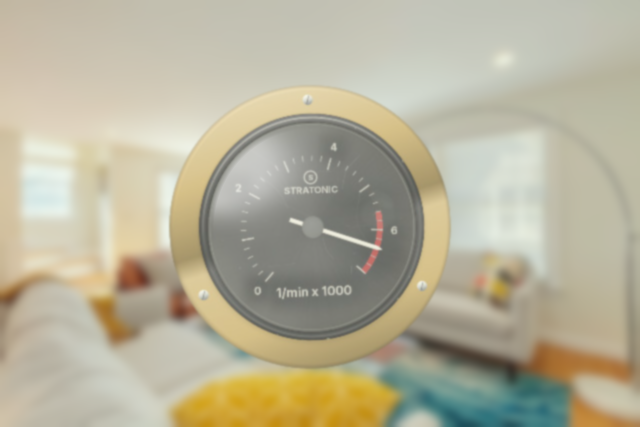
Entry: 6400 rpm
